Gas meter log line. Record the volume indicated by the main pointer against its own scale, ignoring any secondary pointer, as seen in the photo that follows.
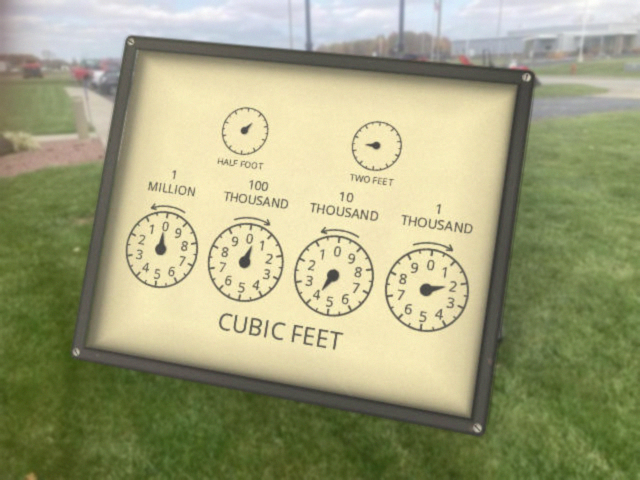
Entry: 4200 ft³
